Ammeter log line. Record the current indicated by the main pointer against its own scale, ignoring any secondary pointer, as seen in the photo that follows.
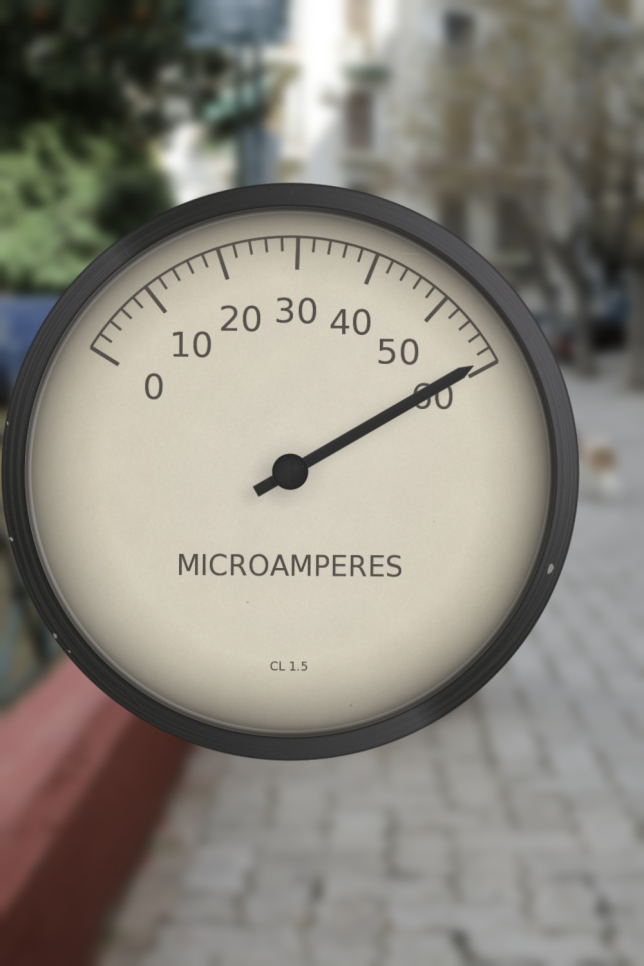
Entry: 59 µA
